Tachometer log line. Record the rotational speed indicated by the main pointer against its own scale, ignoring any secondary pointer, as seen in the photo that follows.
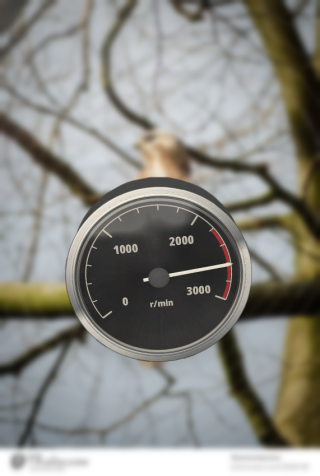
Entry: 2600 rpm
